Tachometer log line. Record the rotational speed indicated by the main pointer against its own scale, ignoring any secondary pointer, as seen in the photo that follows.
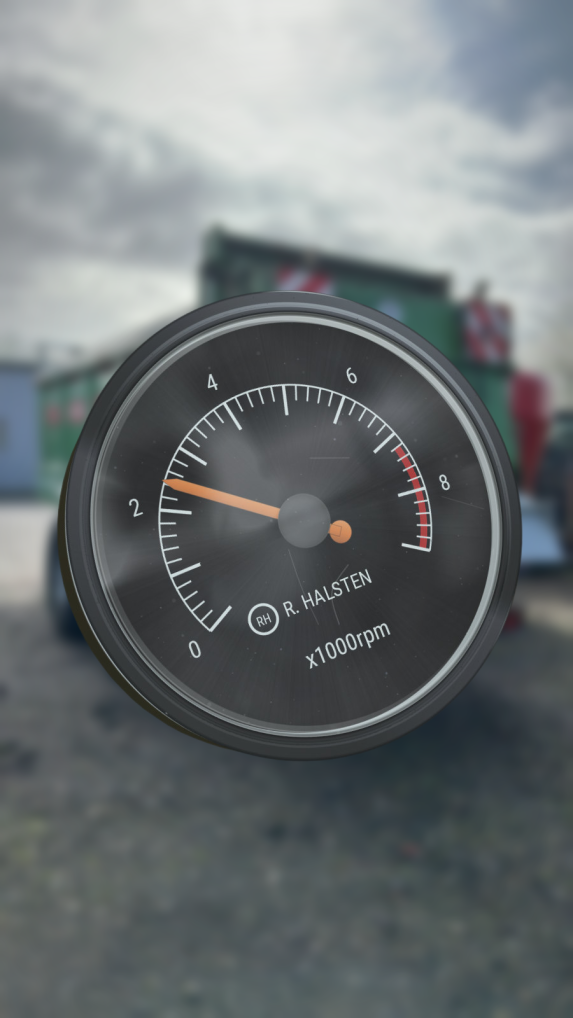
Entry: 2400 rpm
